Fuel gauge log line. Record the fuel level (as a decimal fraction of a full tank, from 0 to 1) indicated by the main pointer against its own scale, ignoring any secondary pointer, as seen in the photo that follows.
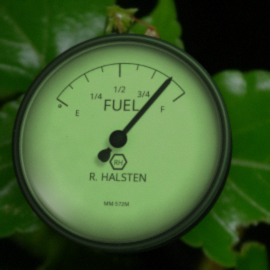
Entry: 0.875
